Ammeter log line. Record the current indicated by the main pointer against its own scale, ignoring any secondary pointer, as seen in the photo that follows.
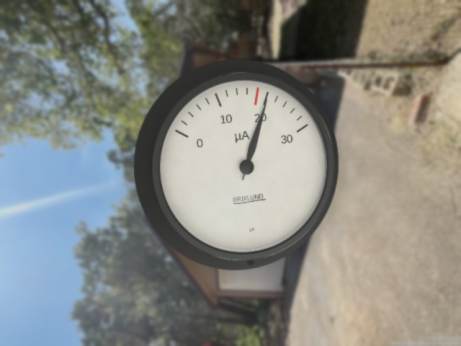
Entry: 20 µA
